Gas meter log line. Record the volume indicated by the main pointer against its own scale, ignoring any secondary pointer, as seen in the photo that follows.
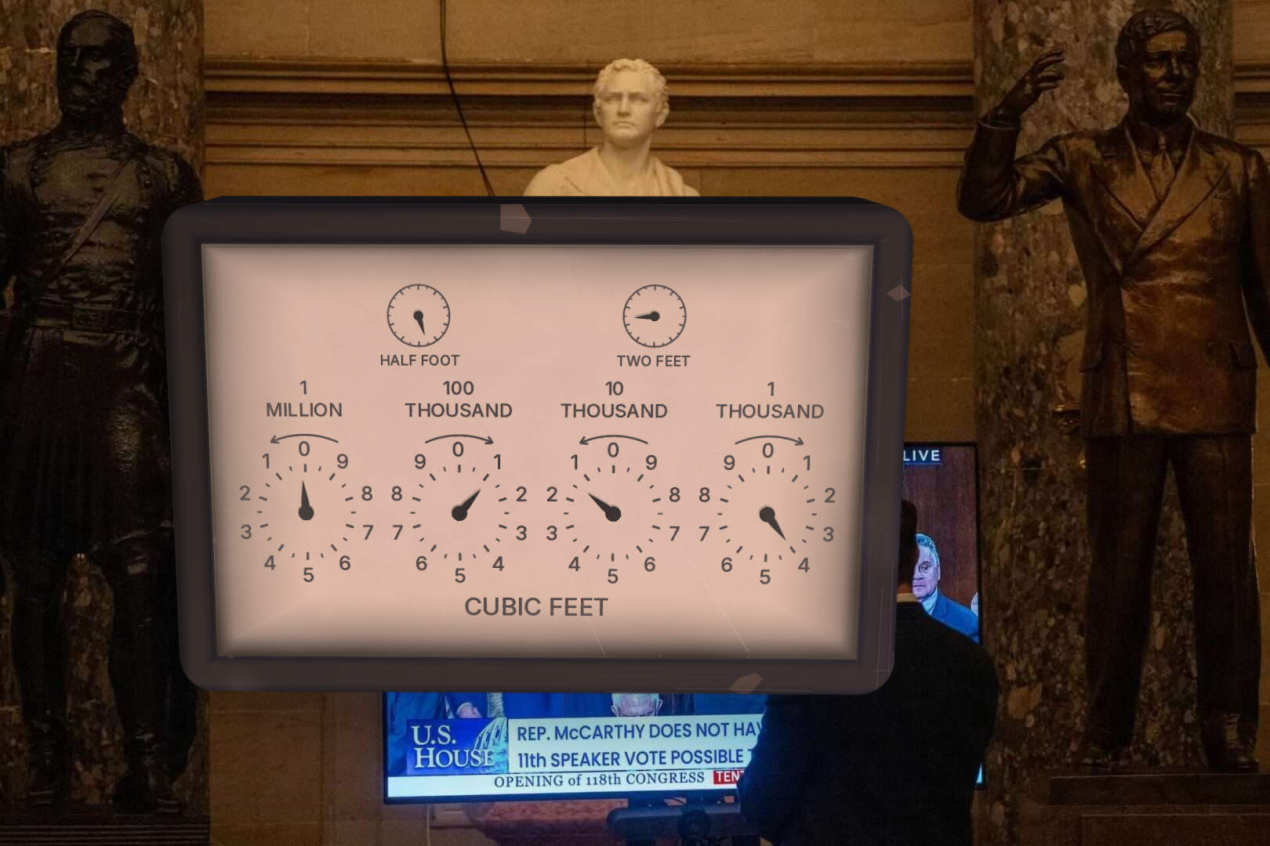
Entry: 11400 ft³
